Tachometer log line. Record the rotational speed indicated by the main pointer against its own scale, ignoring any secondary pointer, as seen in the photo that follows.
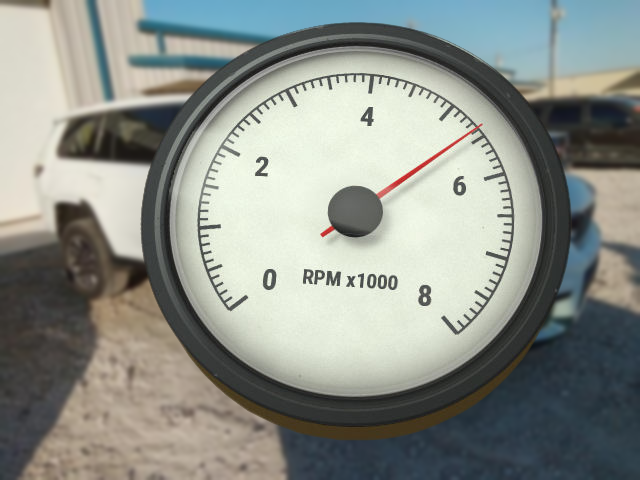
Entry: 5400 rpm
